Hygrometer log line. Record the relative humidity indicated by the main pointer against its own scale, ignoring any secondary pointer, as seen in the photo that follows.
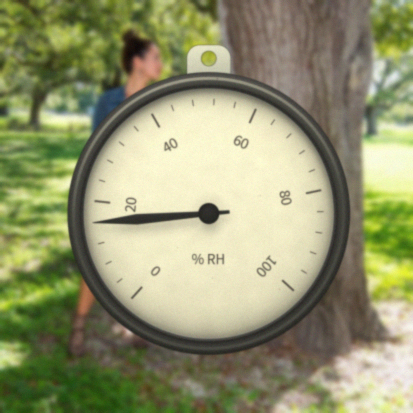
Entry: 16 %
